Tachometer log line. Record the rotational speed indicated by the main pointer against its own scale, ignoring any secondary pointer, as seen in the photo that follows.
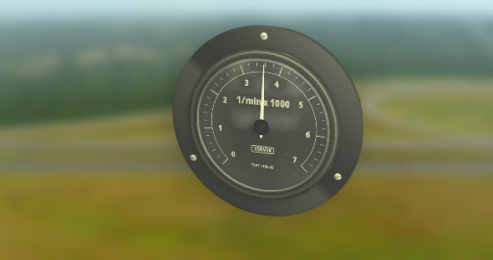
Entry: 3600 rpm
